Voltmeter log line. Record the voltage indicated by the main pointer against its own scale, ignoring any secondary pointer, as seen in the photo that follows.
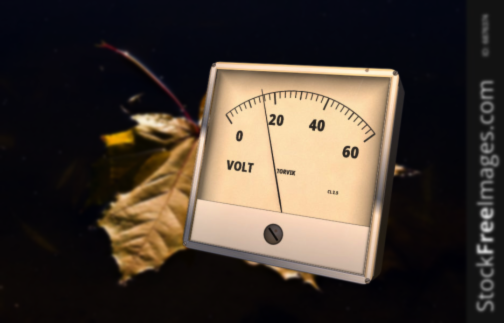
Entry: 16 V
